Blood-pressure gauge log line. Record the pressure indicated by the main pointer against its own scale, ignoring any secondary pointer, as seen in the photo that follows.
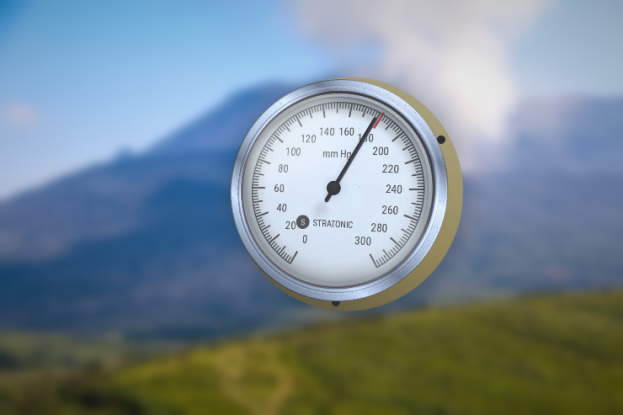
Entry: 180 mmHg
